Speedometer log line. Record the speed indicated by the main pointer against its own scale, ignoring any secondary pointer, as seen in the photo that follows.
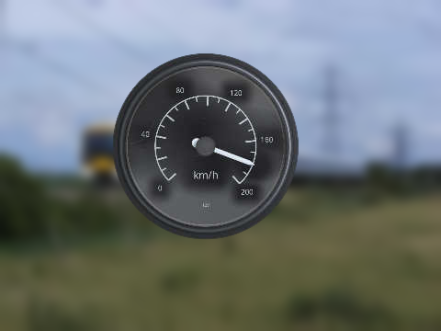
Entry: 180 km/h
